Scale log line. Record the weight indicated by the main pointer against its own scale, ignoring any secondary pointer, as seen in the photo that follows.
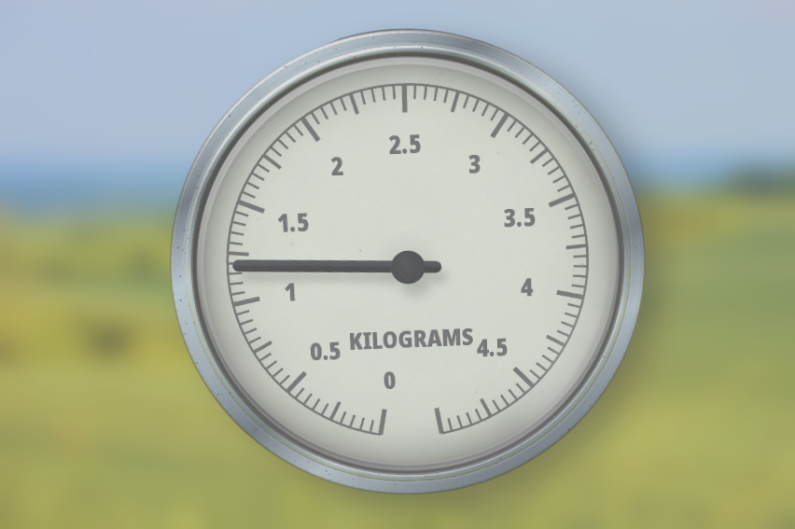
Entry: 1.2 kg
